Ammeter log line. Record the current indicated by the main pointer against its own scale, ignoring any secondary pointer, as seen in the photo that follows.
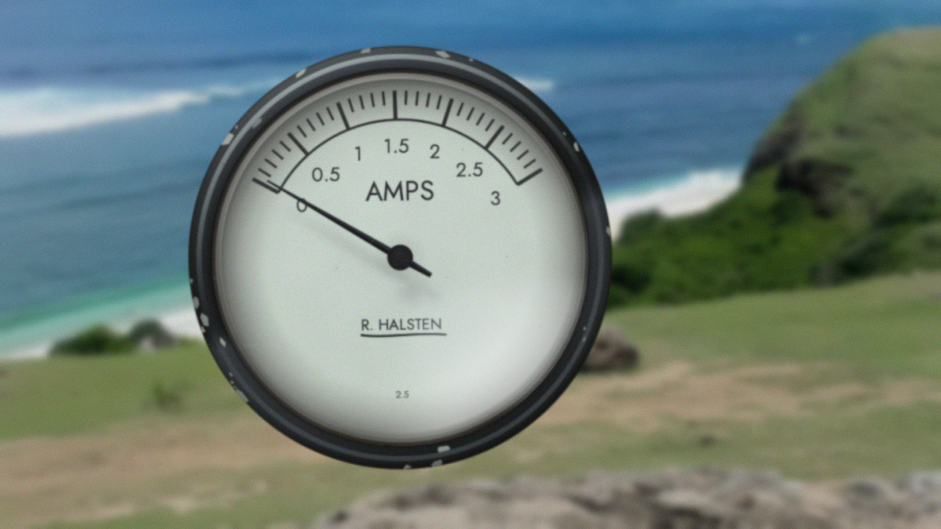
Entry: 0.05 A
